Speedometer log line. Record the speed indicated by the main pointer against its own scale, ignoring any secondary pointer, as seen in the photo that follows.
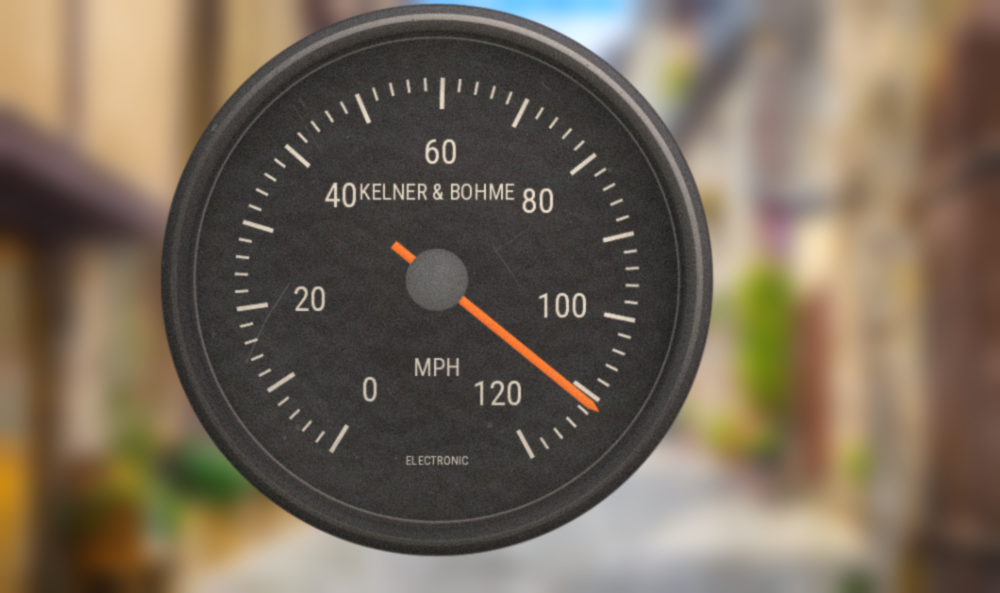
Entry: 111 mph
